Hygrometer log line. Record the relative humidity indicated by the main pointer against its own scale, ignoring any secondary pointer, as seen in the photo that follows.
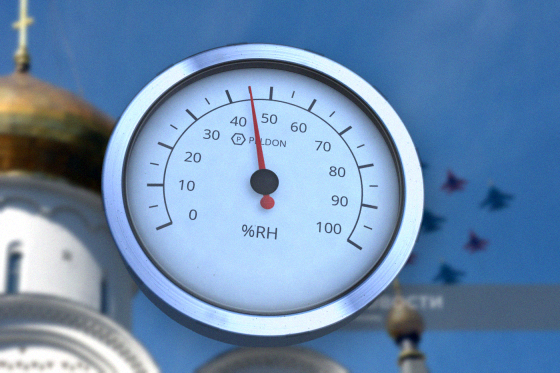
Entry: 45 %
